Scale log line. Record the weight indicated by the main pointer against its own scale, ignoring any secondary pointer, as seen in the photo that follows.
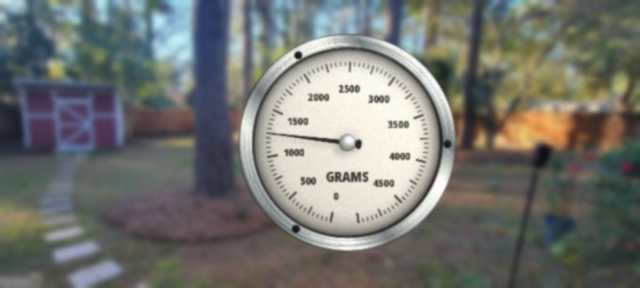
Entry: 1250 g
